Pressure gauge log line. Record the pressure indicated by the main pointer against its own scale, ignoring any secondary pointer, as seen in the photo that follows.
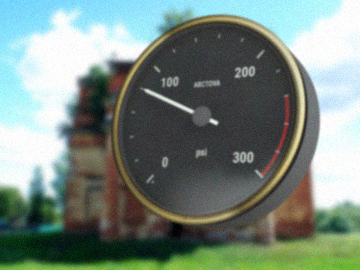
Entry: 80 psi
